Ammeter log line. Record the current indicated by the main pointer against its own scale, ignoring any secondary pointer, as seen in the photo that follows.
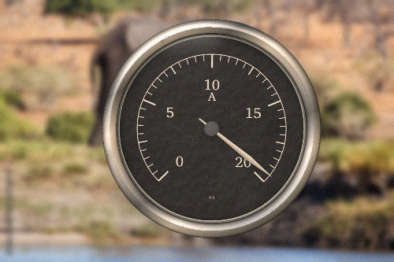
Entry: 19.5 A
